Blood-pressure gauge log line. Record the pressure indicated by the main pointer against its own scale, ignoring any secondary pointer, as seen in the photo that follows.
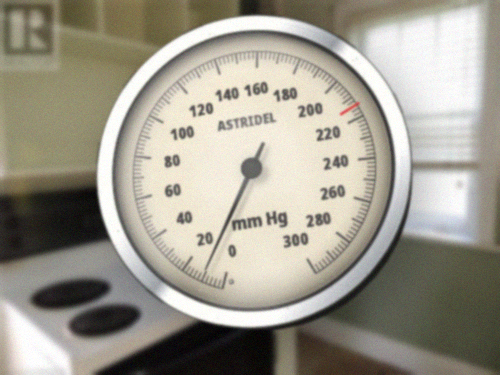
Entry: 10 mmHg
